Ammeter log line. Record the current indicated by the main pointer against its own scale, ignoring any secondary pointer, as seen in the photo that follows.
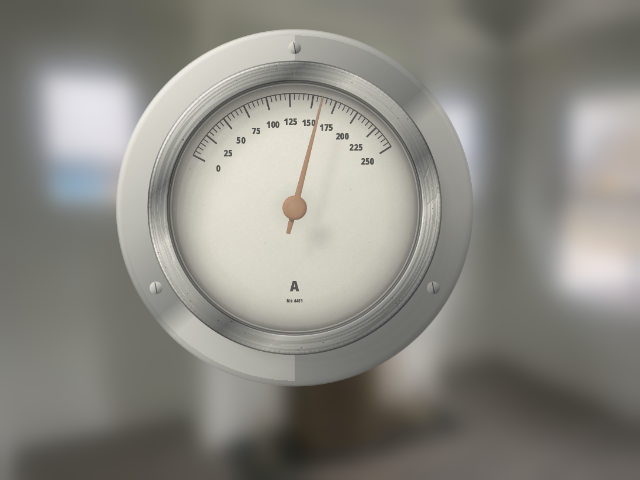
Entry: 160 A
